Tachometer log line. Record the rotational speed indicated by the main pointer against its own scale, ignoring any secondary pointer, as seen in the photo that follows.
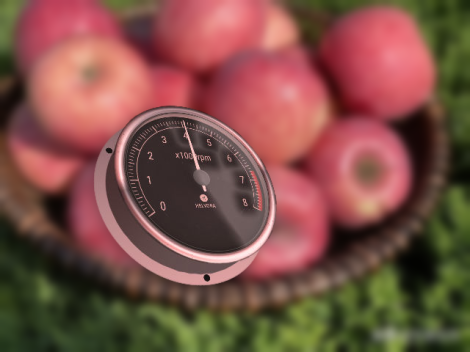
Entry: 4000 rpm
